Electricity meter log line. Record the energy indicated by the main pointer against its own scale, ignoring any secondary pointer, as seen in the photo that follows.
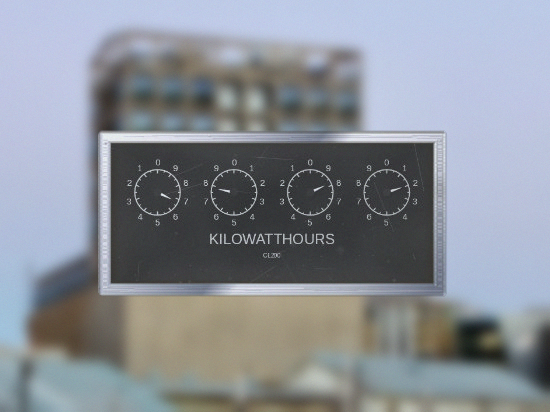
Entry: 6782 kWh
